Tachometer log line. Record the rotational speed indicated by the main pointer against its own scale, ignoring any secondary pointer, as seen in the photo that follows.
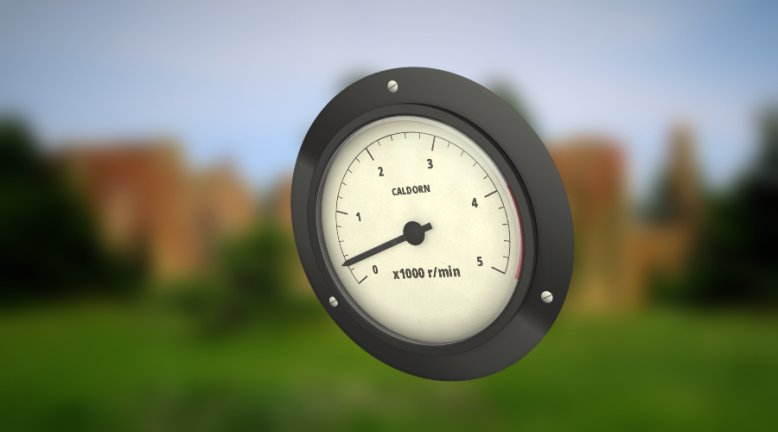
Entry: 300 rpm
